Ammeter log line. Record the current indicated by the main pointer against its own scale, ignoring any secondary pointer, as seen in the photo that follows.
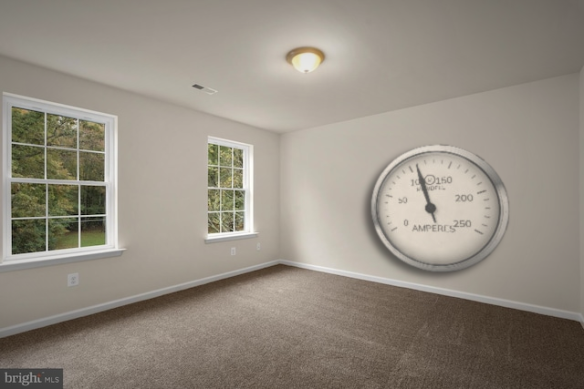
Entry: 110 A
